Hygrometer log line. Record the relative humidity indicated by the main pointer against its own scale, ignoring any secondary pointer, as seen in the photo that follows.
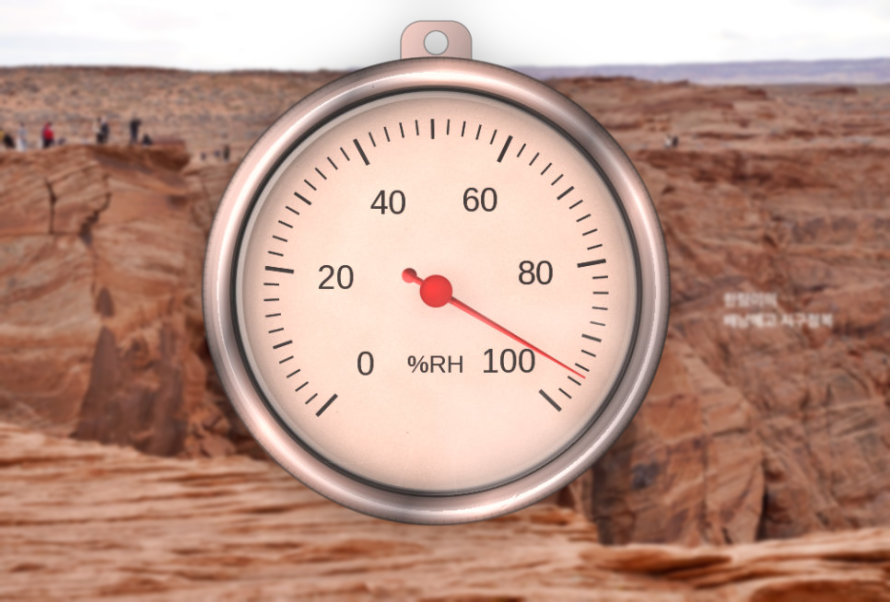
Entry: 95 %
